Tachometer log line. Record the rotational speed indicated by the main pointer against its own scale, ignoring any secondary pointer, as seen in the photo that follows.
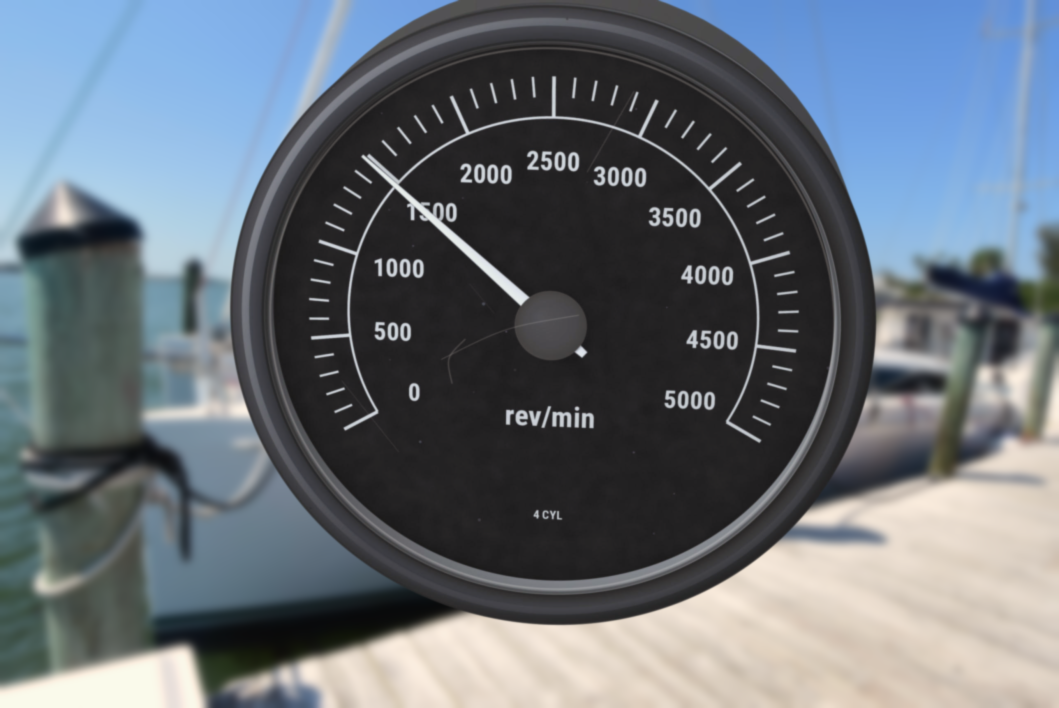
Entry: 1500 rpm
